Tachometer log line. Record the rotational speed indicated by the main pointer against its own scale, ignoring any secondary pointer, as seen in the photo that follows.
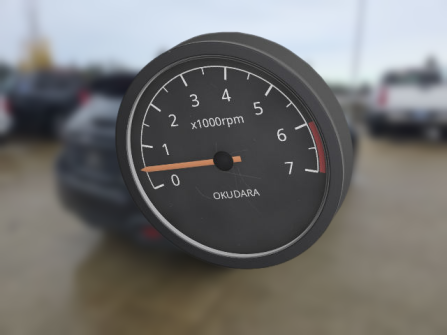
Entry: 500 rpm
